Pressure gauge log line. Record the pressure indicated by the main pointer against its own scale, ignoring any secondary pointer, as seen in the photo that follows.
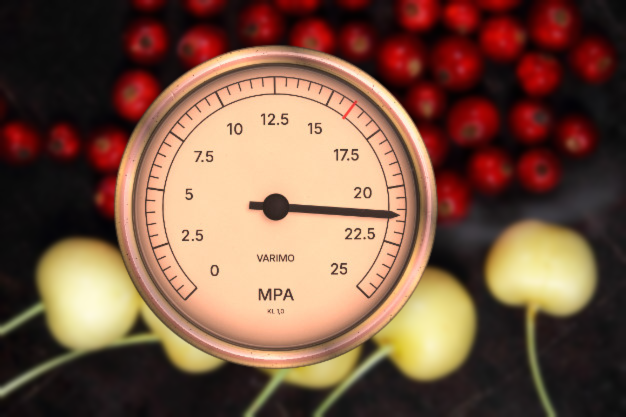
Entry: 21.25 MPa
